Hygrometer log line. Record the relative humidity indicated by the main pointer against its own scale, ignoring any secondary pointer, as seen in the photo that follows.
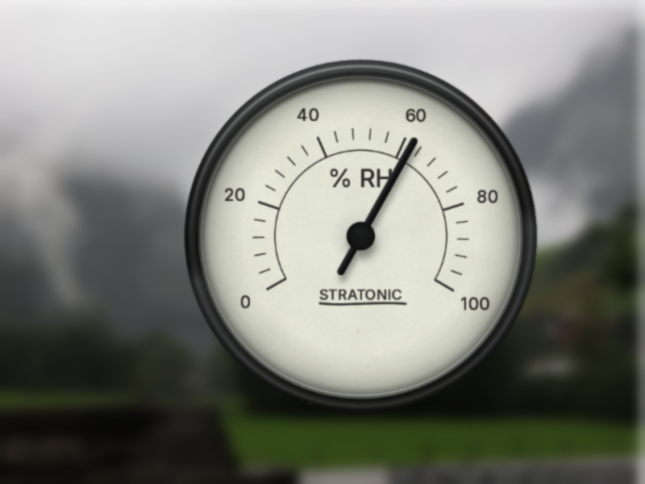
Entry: 62 %
